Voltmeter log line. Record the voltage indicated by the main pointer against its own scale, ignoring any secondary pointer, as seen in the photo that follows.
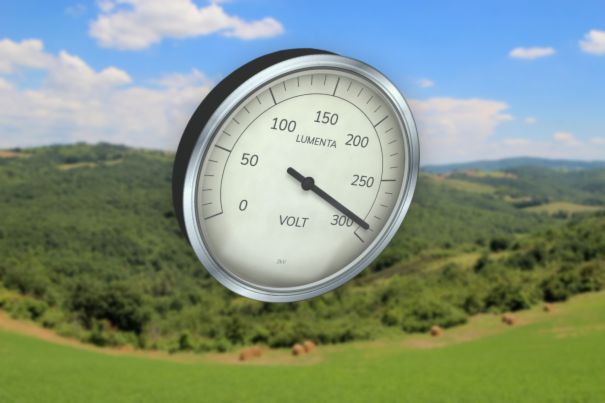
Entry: 290 V
